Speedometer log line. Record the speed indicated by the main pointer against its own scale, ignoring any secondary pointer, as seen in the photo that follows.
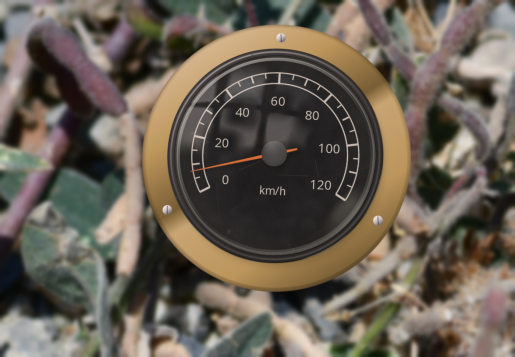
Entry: 7.5 km/h
